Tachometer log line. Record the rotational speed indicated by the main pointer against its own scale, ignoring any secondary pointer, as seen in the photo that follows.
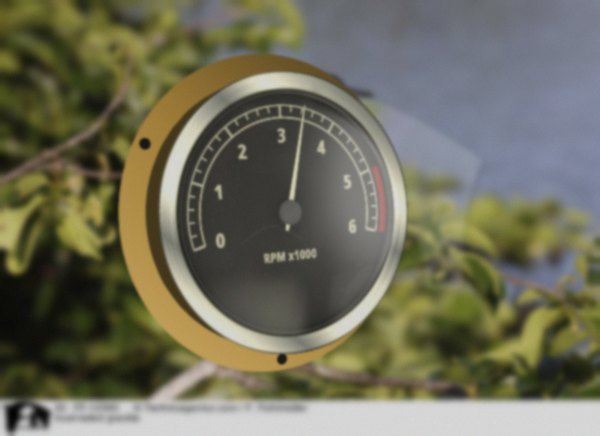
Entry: 3400 rpm
